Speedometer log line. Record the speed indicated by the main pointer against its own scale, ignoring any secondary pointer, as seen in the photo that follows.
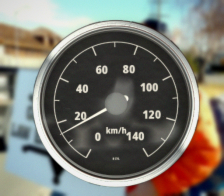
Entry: 15 km/h
